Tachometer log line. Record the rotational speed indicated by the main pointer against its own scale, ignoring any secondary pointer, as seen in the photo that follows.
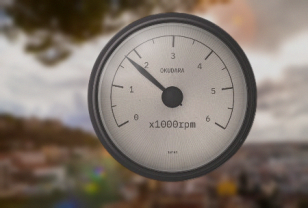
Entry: 1750 rpm
